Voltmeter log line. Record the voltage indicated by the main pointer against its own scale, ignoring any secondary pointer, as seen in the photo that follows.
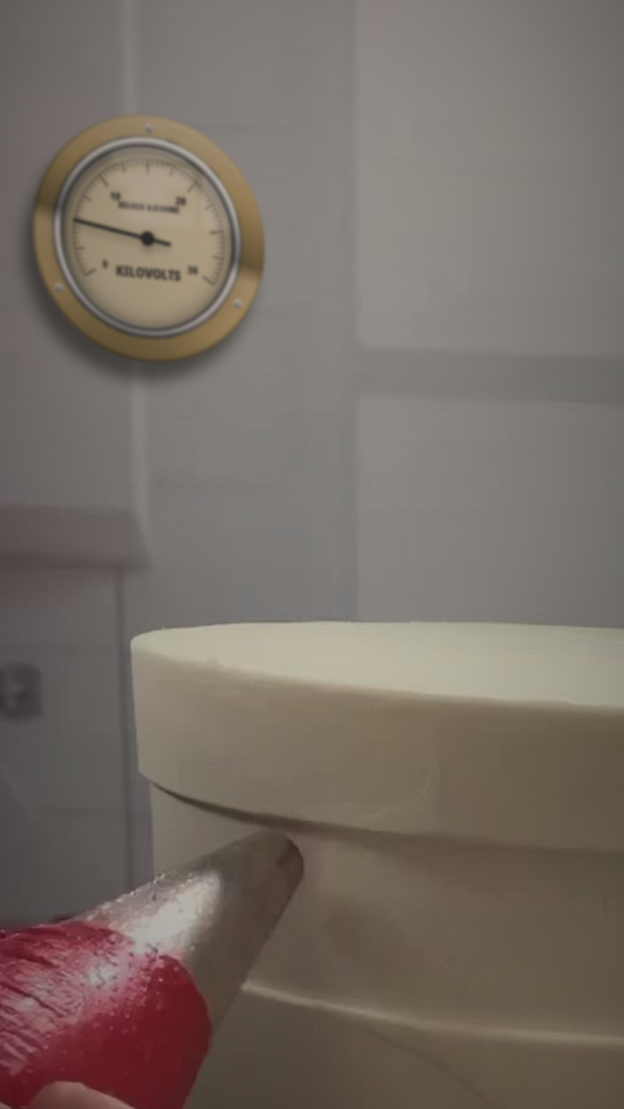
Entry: 5 kV
